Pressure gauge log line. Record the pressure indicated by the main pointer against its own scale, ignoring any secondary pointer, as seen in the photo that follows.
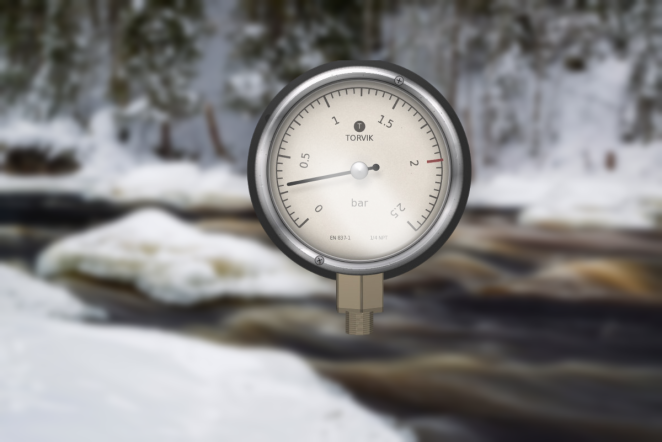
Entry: 0.3 bar
